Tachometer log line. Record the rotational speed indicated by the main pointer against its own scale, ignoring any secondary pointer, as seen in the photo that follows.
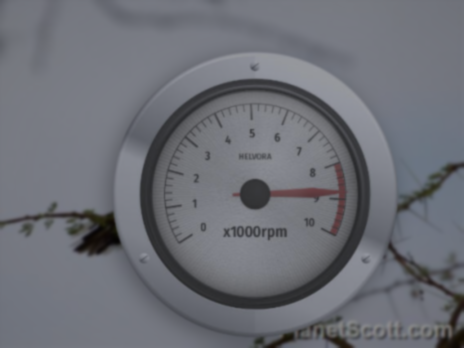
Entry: 8800 rpm
